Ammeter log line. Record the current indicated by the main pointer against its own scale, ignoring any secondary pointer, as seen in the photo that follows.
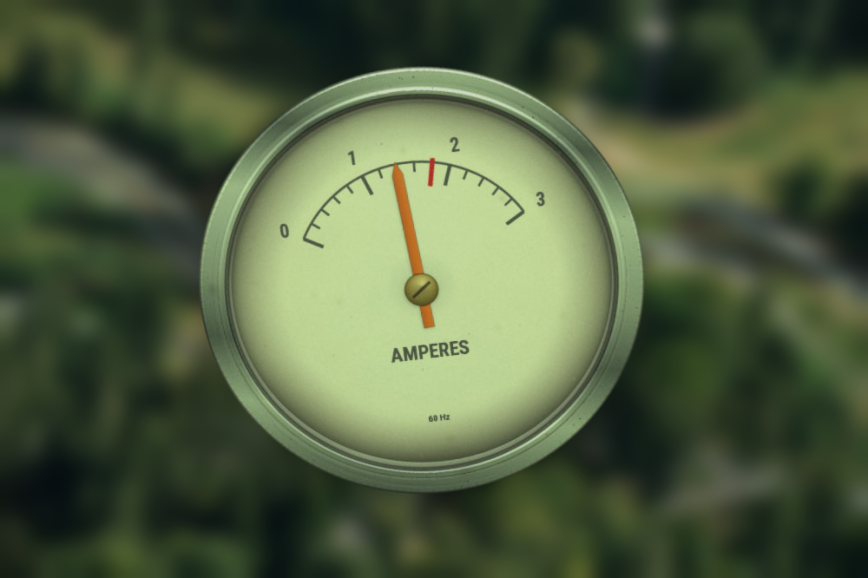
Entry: 1.4 A
